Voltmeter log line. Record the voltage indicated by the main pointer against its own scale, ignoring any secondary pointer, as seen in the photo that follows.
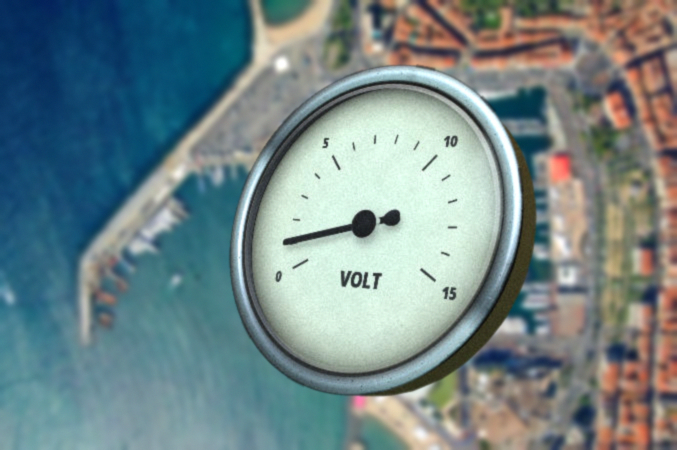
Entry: 1 V
